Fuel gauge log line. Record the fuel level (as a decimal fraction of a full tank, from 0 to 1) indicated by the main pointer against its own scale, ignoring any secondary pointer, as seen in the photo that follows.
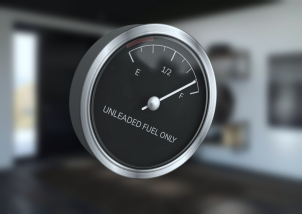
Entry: 0.875
